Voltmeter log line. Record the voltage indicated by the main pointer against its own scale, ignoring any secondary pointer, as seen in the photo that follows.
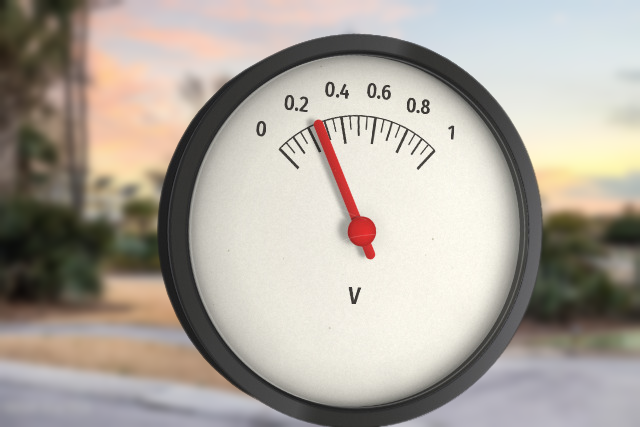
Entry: 0.25 V
